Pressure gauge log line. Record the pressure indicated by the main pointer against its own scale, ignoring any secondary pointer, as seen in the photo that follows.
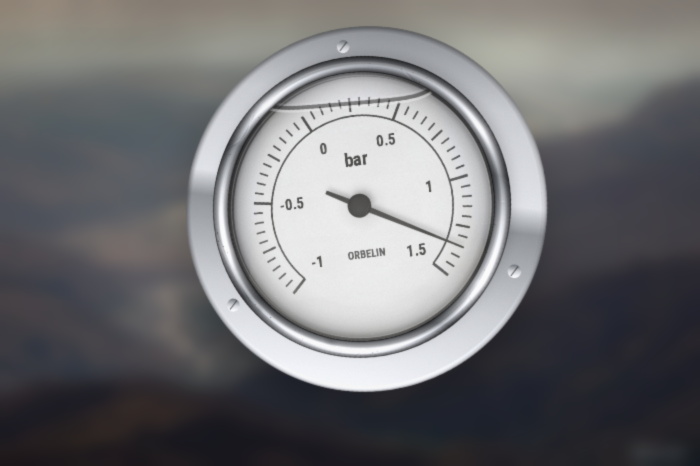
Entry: 1.35 bar
